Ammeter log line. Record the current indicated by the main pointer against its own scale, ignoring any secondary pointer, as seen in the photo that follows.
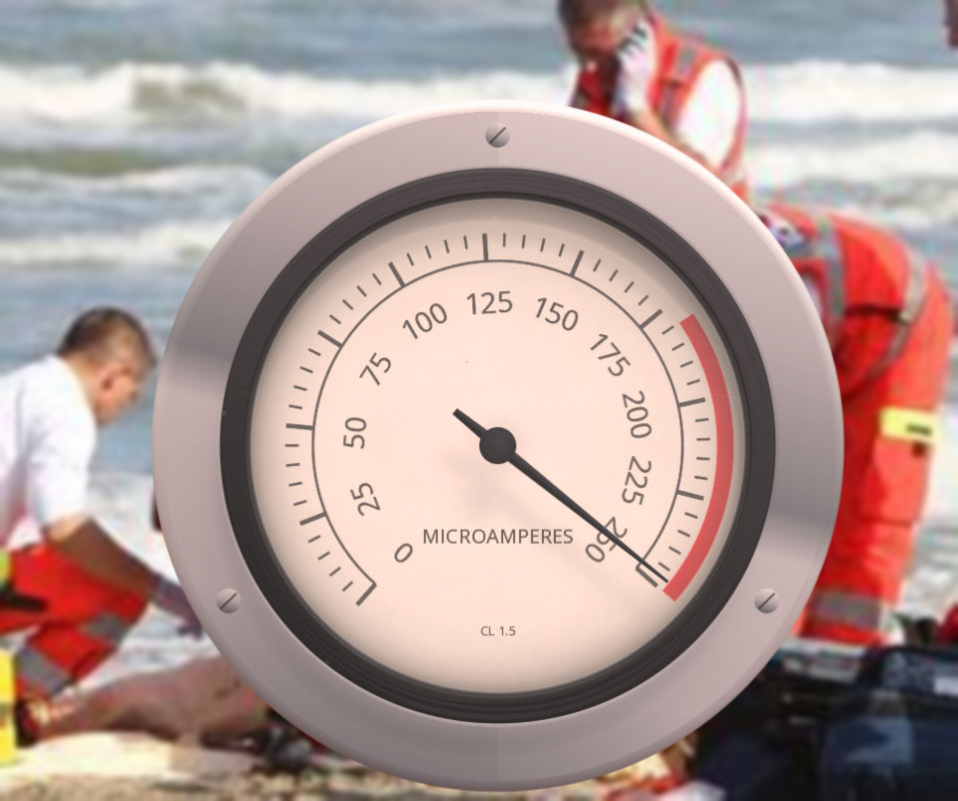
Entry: 247.5 µA
